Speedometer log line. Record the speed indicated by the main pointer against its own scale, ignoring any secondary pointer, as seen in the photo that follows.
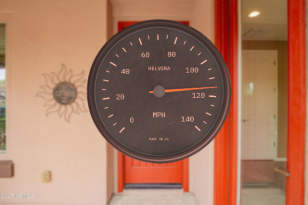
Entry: 115 mph
